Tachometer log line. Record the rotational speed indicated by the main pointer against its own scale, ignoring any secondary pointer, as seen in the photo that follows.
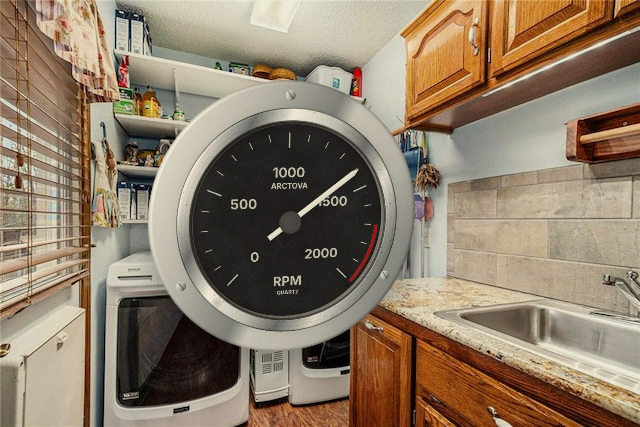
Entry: 1400 rpm
